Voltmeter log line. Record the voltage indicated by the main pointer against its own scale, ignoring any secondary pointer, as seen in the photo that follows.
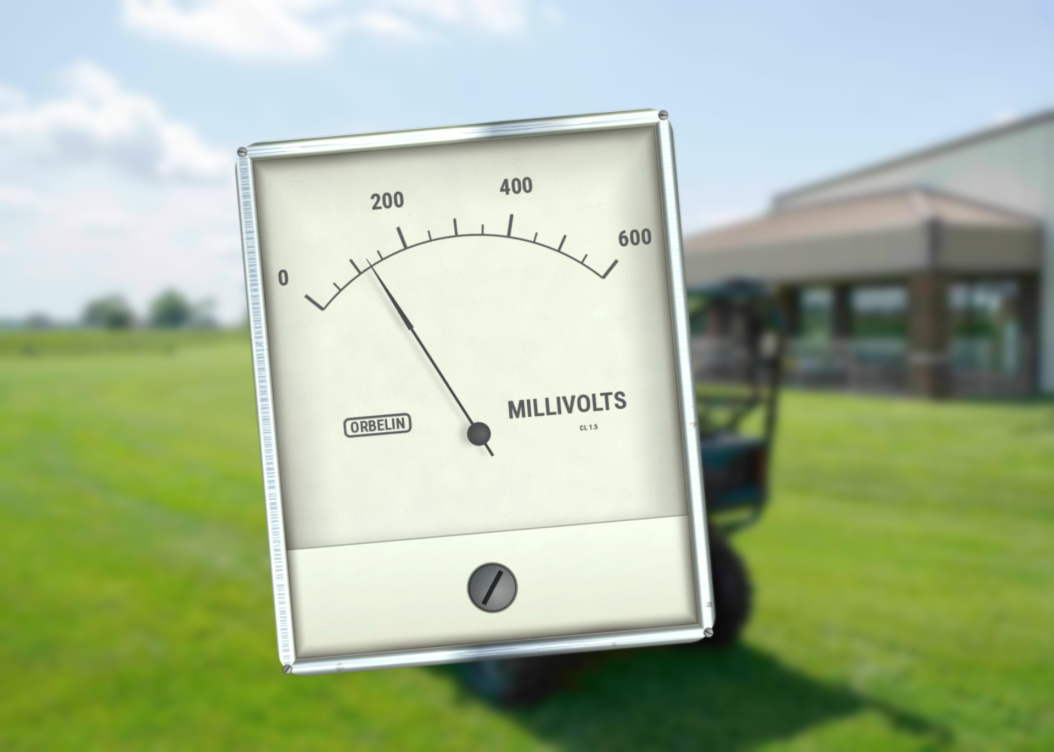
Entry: 125 mV
